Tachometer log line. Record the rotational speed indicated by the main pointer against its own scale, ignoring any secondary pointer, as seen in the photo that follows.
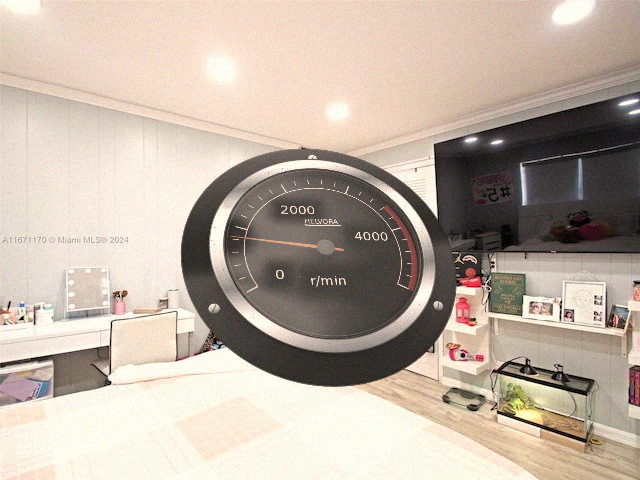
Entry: 800 rpm
